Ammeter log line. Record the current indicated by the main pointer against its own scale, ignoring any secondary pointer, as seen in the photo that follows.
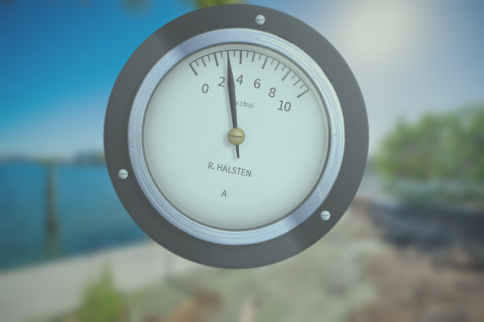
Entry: 3 A
